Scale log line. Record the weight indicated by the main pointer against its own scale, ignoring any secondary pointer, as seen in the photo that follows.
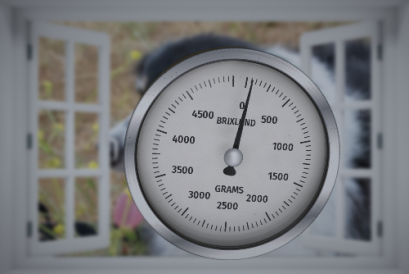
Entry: 50 g
